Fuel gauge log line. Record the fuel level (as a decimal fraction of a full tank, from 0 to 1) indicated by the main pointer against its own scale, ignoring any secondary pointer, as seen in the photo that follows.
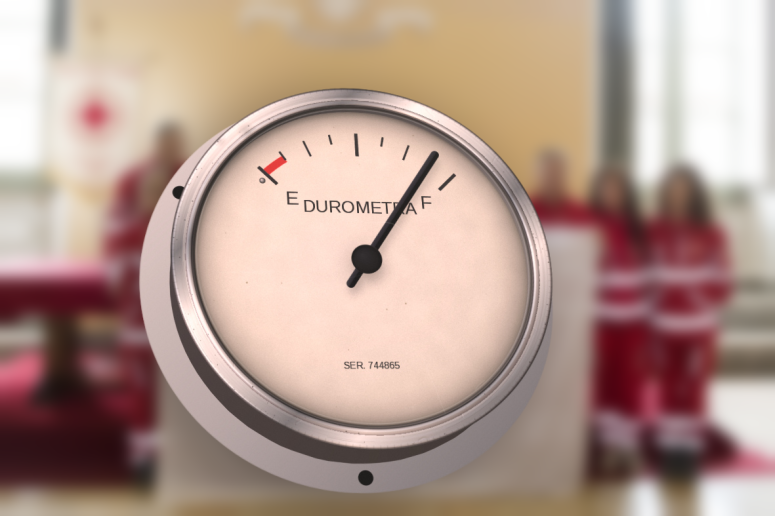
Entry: 0.875
